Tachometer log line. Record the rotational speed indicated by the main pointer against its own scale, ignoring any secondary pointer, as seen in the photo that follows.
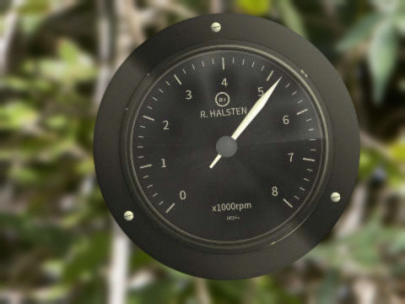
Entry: 5200 rpm
